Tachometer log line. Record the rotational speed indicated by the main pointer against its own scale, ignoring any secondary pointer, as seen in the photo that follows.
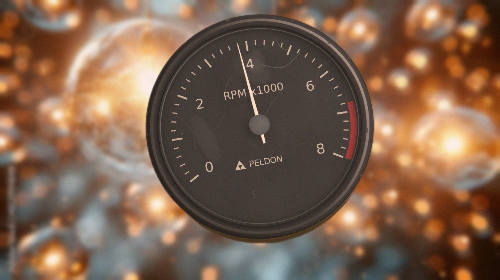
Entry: 3800 rpm
